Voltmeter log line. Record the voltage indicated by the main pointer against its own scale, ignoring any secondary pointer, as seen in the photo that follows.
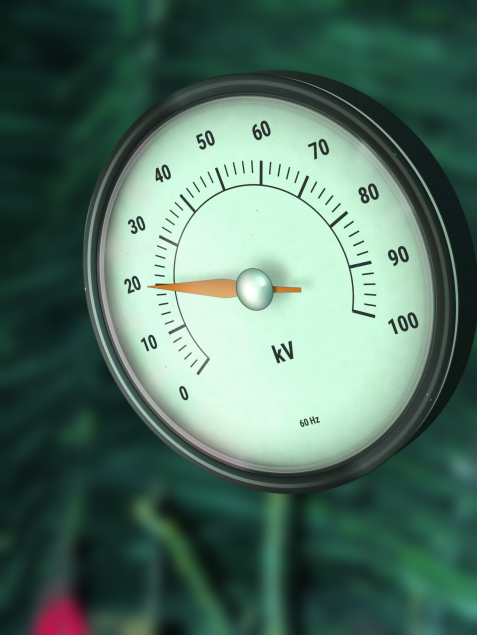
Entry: 20 kV
